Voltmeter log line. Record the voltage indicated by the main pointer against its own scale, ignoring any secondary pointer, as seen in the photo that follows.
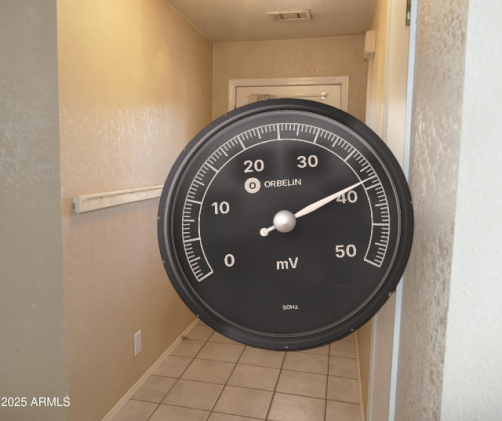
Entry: 39 mV
